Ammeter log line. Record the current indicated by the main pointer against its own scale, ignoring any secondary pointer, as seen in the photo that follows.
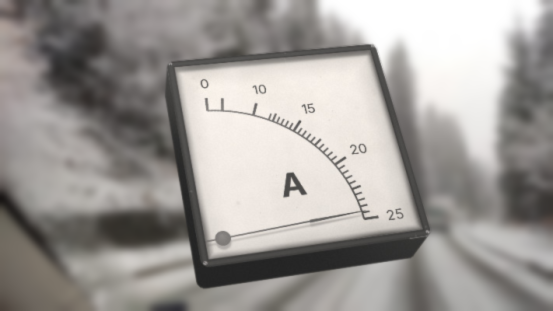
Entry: 24.5 A
